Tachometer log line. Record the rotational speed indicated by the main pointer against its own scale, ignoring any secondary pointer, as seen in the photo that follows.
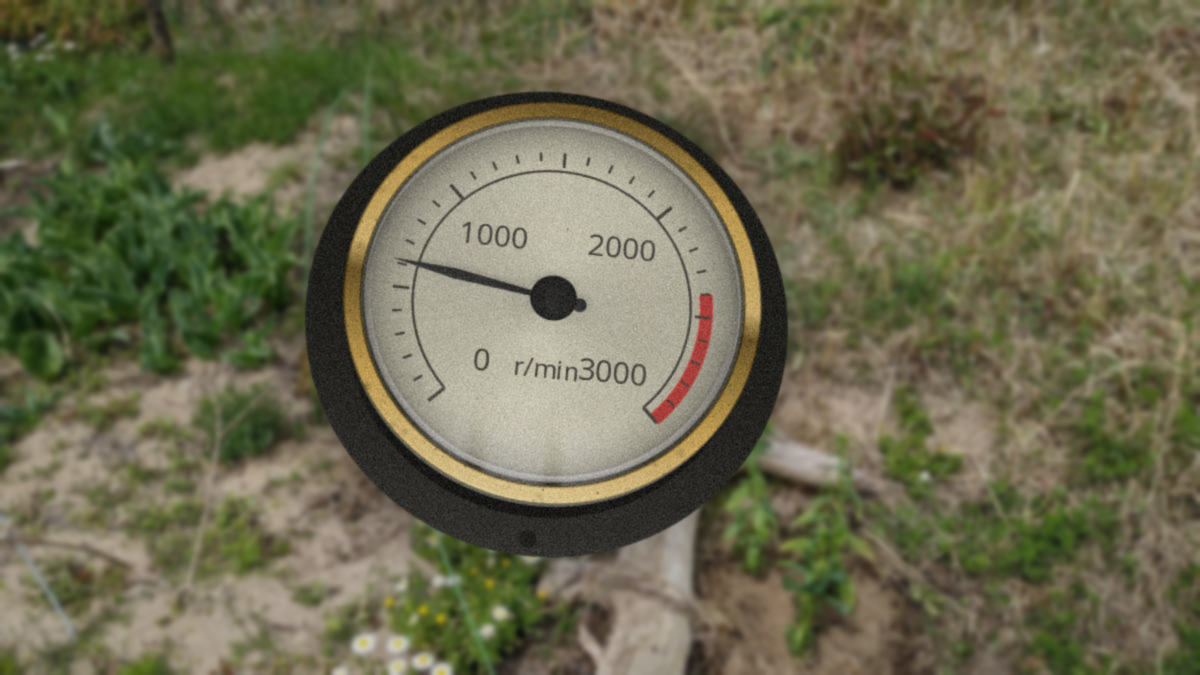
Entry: 600 rpm
